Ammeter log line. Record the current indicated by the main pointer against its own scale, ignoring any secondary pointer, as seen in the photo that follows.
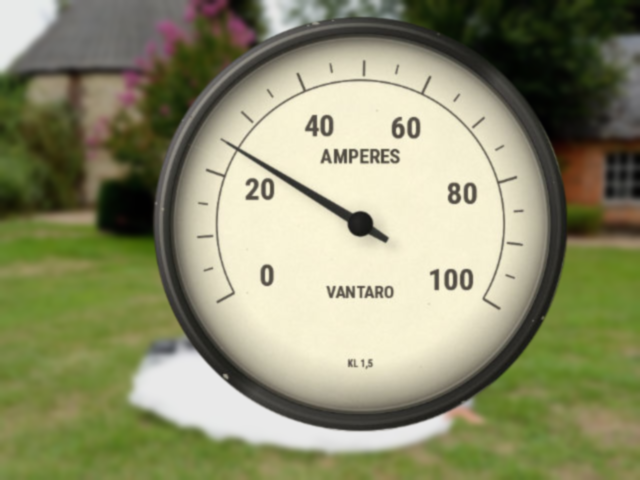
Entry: 25 A
